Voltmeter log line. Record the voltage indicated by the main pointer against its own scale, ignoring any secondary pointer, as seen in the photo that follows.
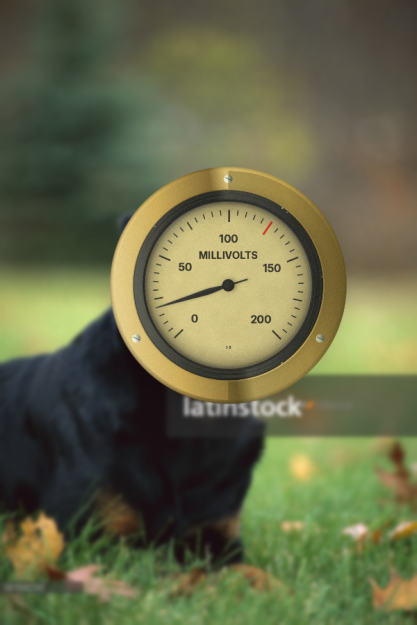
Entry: 20 mV
